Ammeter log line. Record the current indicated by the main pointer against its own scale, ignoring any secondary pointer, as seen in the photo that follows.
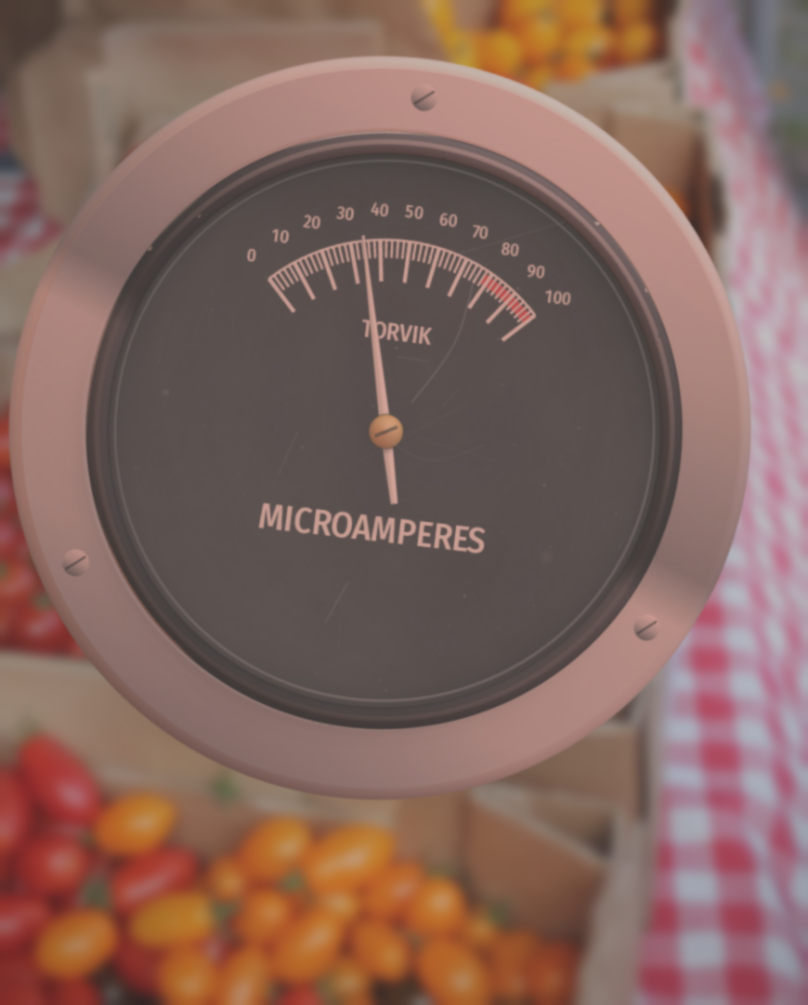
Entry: 34 µA
